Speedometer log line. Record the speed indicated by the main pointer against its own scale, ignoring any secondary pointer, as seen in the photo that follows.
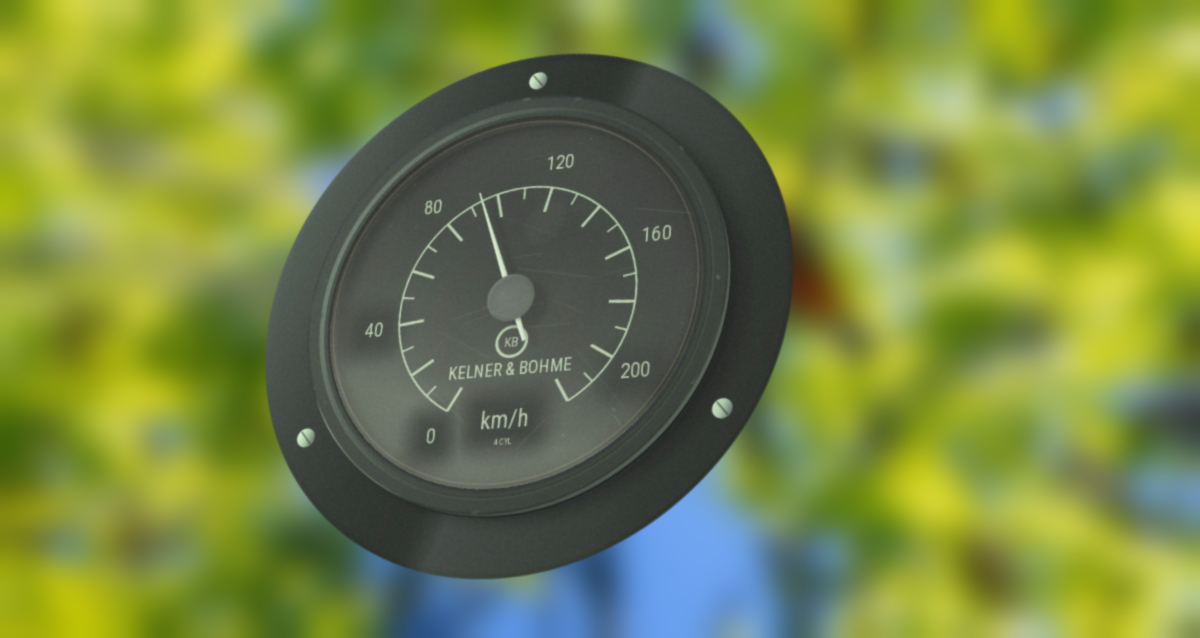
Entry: 95 km/h
